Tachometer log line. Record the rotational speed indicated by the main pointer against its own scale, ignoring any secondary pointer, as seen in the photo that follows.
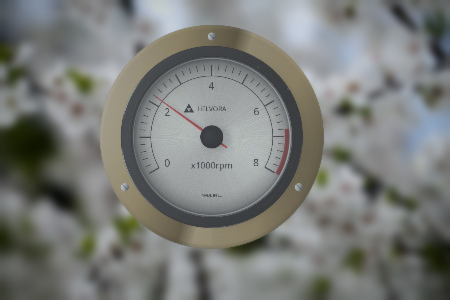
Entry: 2200 rpm
